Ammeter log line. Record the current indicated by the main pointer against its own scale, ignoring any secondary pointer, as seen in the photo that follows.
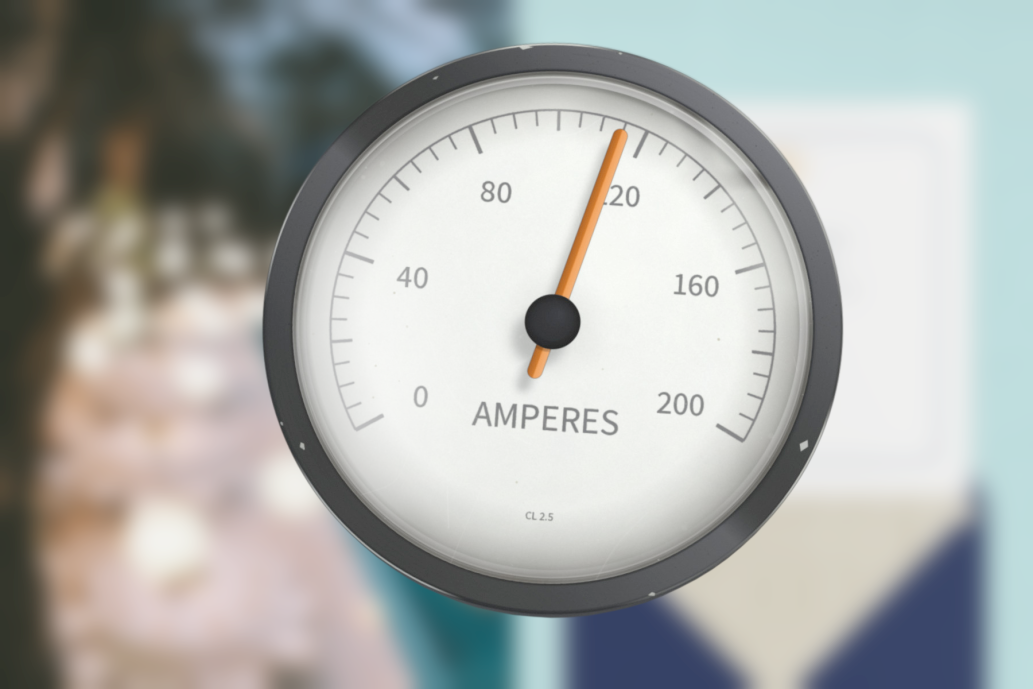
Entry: 115 A
